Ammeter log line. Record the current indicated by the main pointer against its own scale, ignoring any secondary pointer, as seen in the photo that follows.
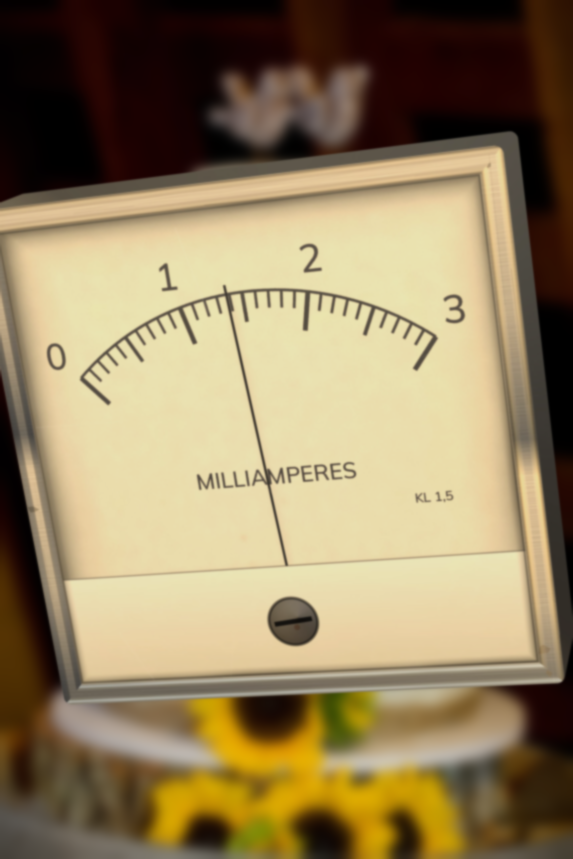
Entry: 1.4 mA
